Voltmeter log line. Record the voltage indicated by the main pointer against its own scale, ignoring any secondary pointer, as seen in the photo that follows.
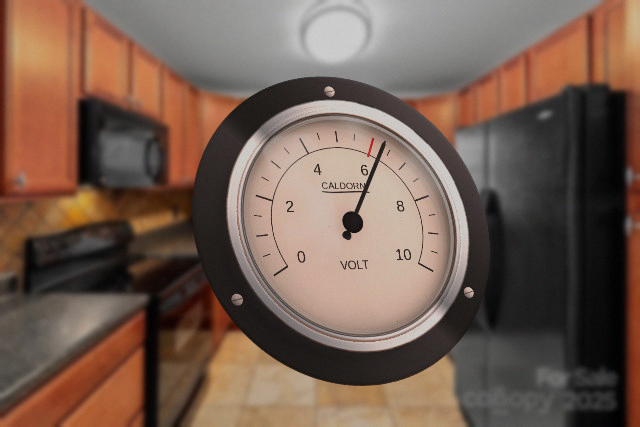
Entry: 6.25 V
